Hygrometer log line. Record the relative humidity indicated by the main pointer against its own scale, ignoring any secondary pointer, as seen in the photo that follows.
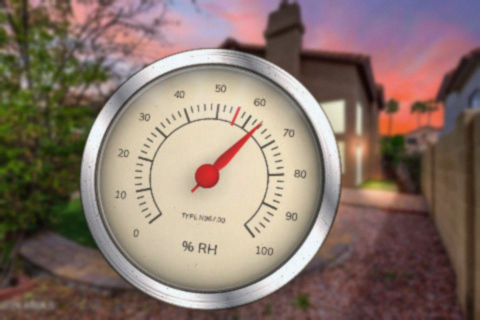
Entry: 64 %
